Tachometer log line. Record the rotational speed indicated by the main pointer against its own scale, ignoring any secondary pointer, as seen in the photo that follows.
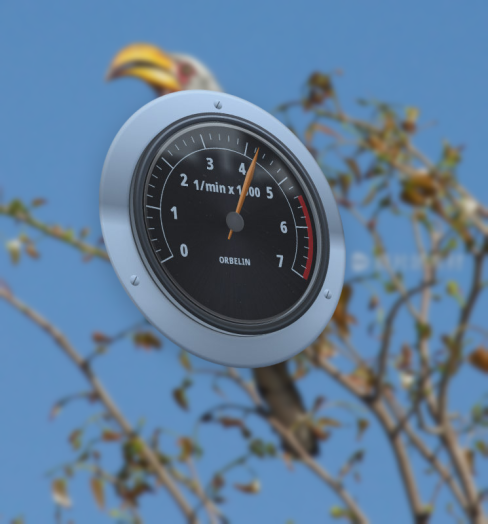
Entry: 4200 rpm
